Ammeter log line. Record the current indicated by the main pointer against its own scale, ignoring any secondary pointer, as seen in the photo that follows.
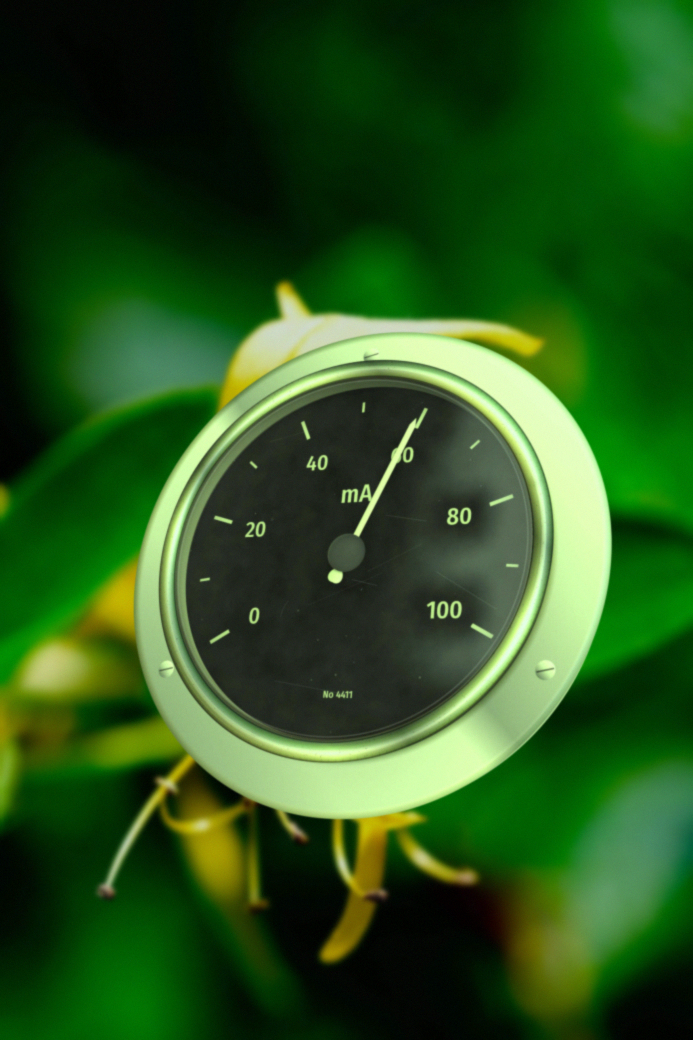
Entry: 60 mA
